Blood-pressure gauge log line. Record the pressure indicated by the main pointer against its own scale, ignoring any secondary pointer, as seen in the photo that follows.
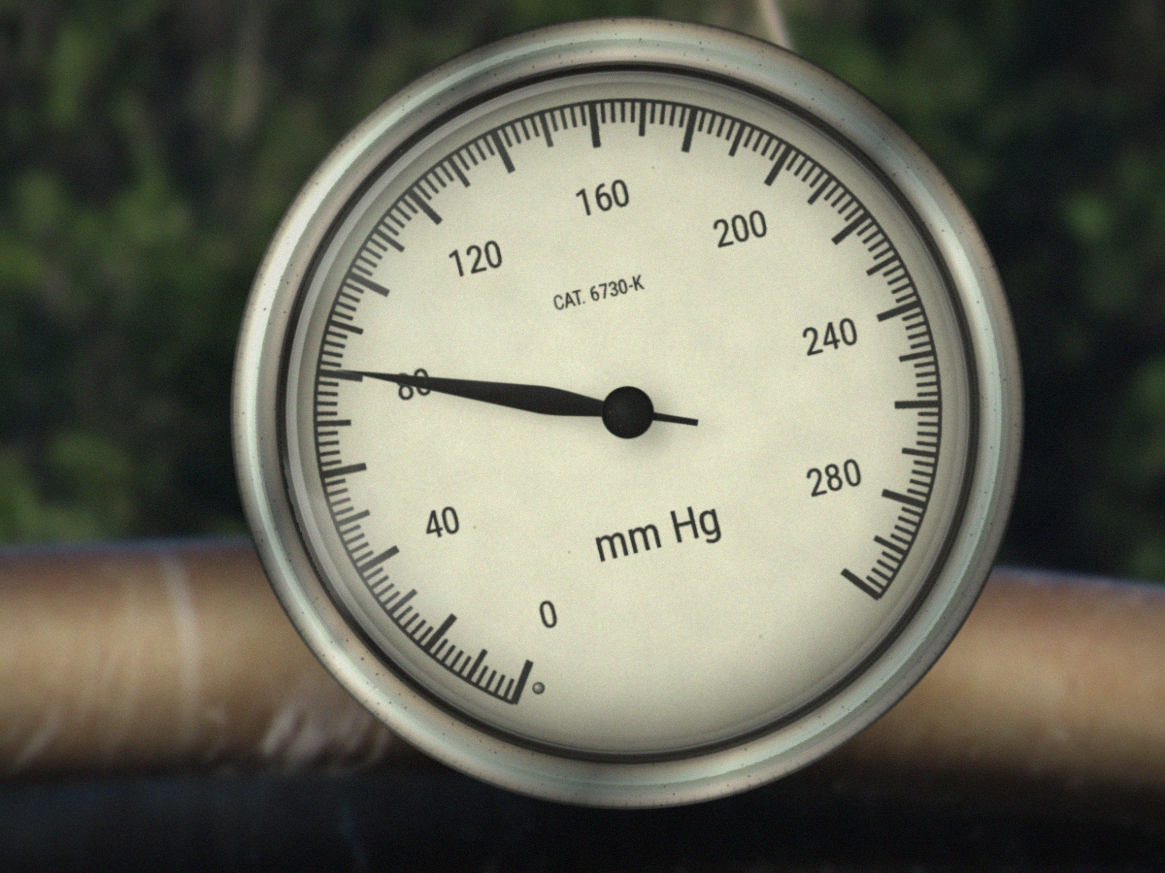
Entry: 81 mmHg
